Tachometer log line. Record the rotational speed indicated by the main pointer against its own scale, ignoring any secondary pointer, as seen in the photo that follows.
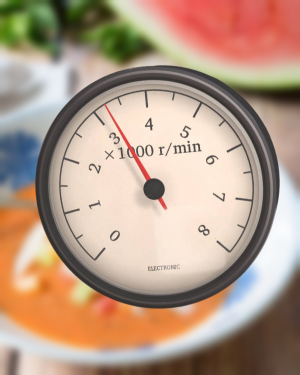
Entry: 3250 rpm
